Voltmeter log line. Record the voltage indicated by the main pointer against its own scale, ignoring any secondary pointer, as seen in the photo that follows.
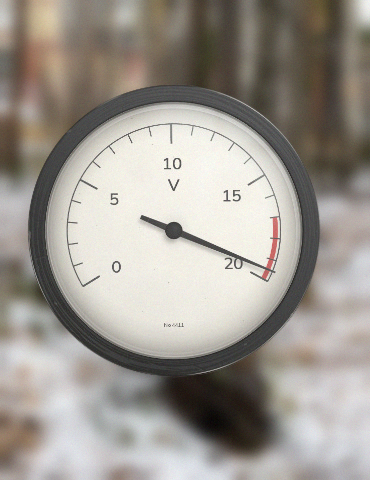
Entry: 19.5 V
